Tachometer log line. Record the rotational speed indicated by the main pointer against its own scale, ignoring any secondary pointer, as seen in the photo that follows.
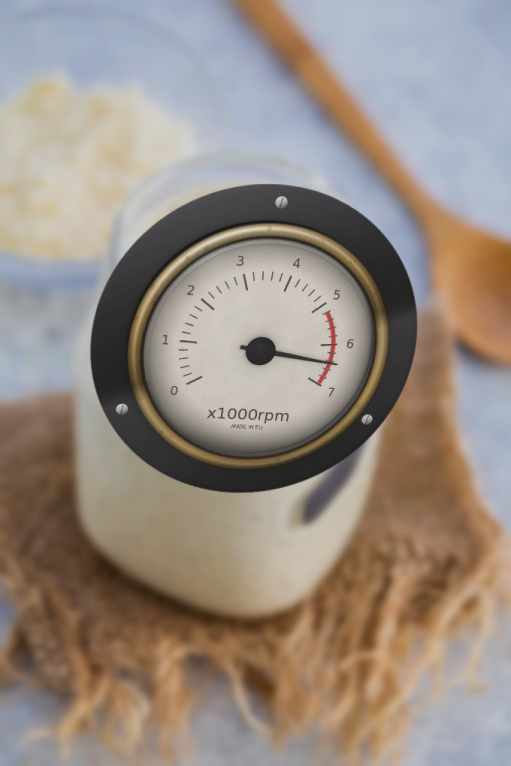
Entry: 6400 rpm
